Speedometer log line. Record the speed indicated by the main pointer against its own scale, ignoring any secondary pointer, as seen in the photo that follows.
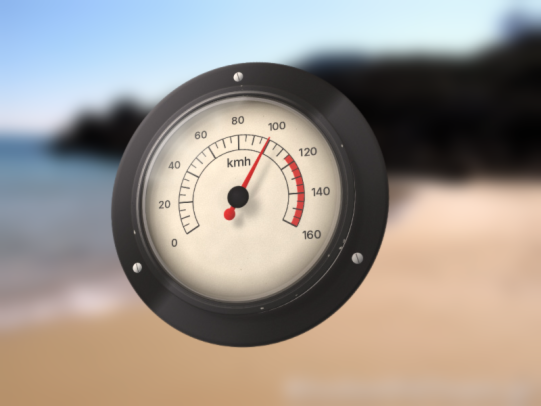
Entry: 100 km/h
